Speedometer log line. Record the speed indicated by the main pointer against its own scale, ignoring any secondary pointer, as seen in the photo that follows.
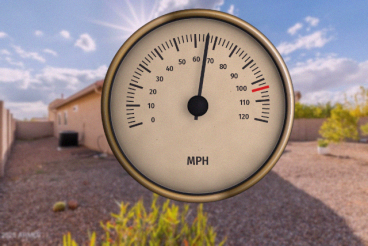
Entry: 66 mph
